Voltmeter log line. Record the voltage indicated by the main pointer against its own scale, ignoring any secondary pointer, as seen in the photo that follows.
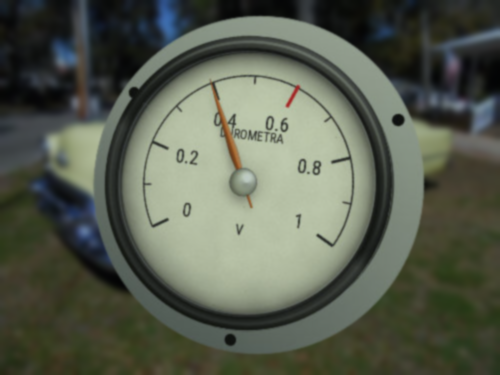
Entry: 0.4 V
